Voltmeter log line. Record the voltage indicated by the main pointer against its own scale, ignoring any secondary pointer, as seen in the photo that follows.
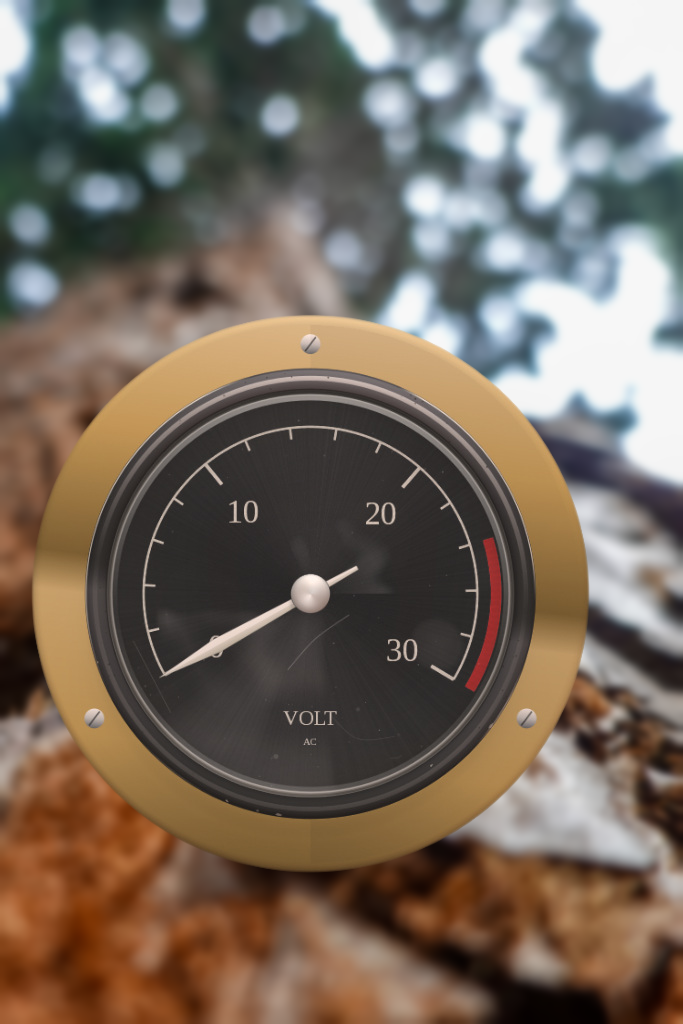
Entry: 0 V
